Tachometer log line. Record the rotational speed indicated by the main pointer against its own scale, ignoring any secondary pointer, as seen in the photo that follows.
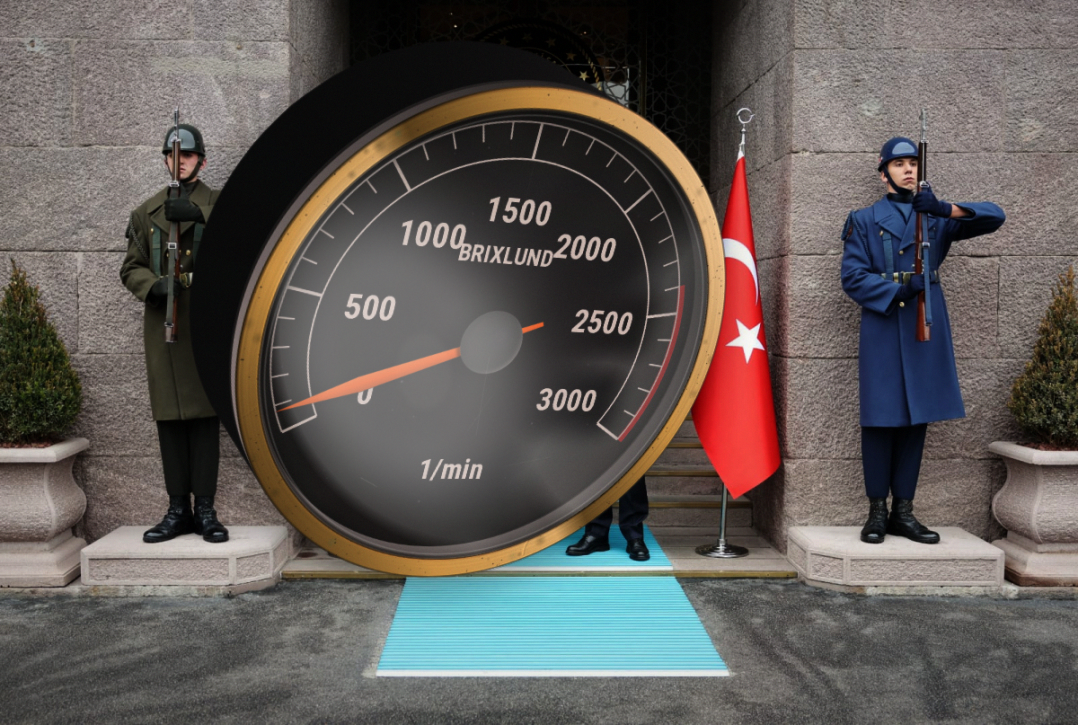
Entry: 100 rpm
